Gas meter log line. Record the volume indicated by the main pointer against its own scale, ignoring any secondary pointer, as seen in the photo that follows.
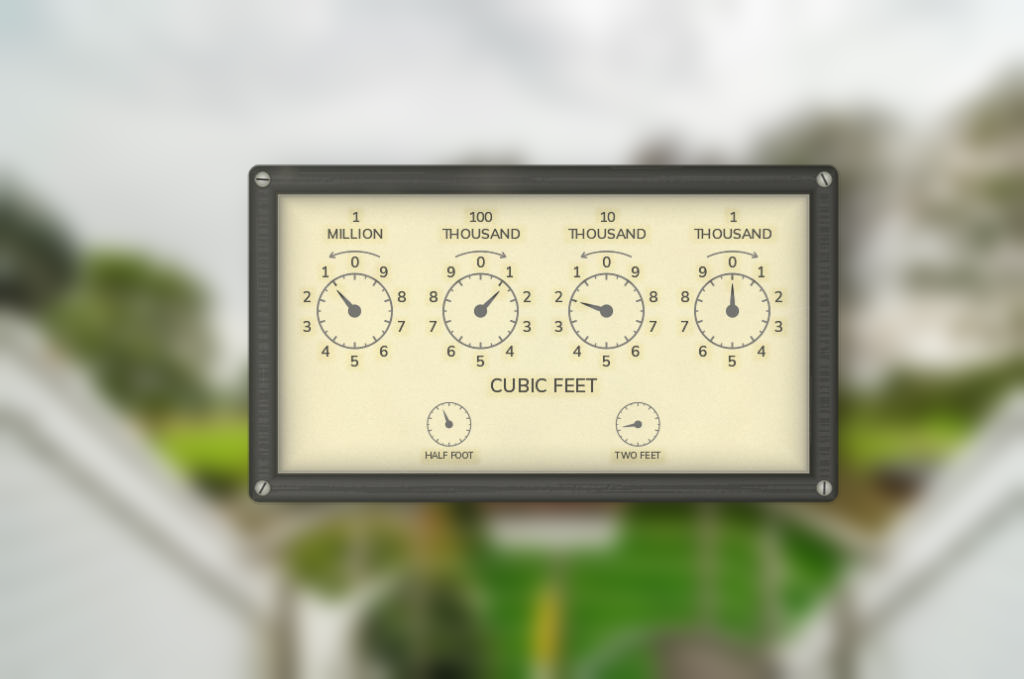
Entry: 112000 ft³
